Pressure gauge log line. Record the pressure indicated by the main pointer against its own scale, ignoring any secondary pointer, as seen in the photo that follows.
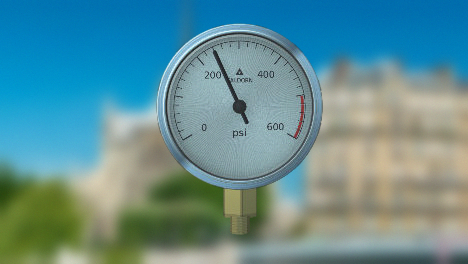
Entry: 240 psi
